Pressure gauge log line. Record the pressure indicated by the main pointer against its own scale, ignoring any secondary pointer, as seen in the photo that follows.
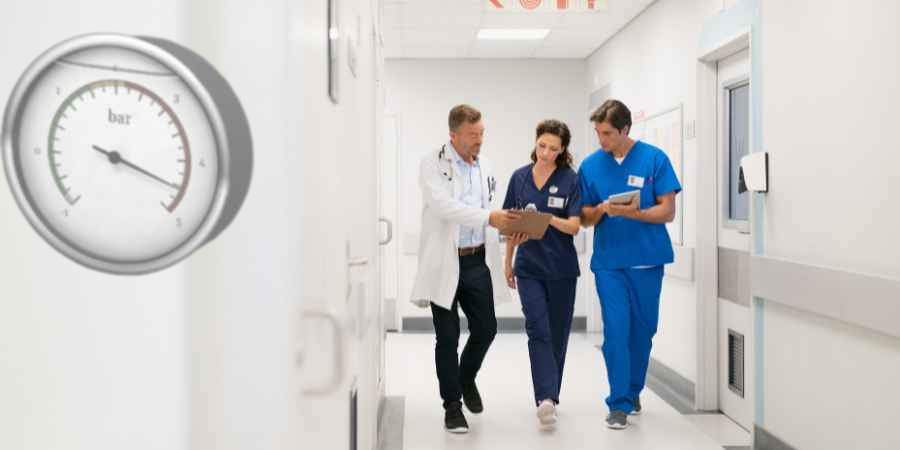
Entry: 4.5 bar
